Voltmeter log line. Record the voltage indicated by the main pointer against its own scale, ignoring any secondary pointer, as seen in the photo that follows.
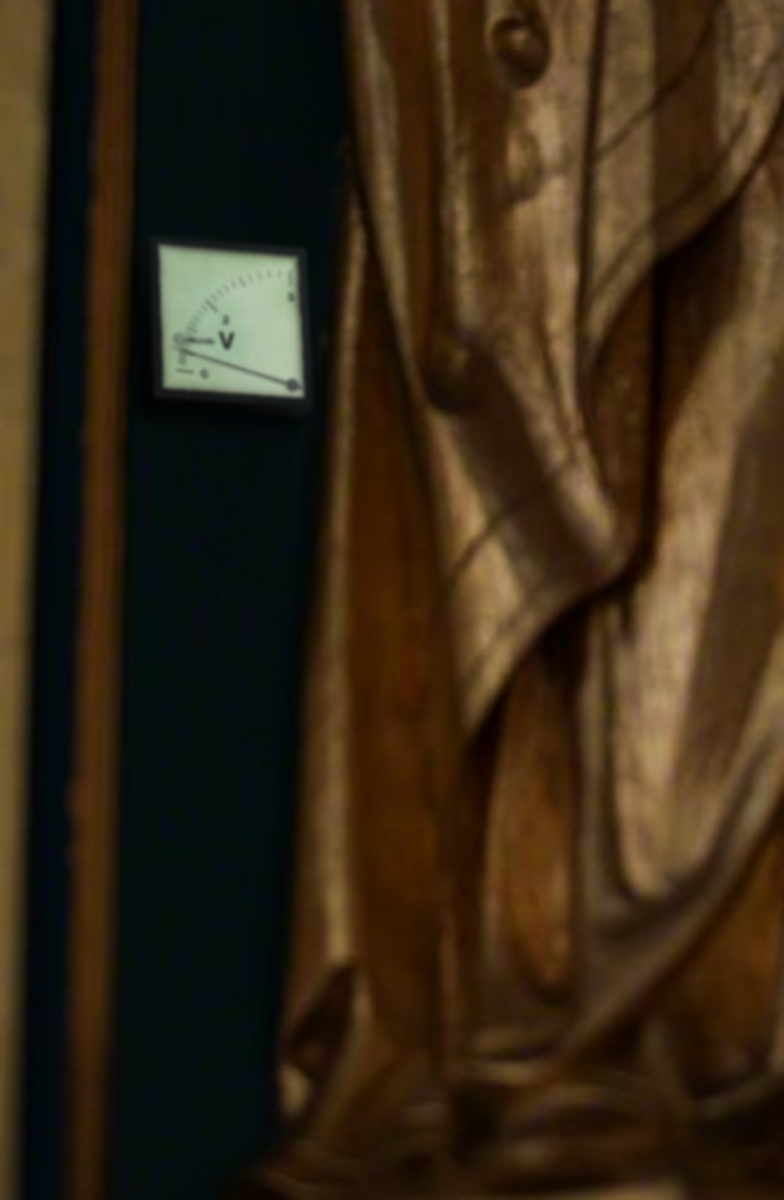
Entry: 1 V
